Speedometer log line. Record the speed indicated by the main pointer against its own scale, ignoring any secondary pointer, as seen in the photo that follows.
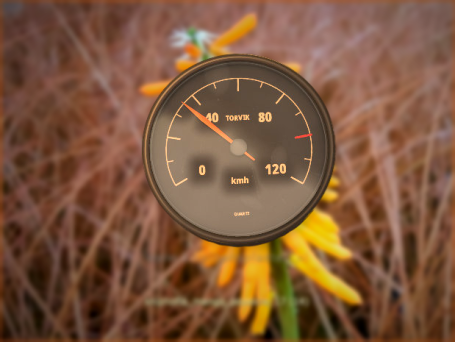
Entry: 35 km/h
